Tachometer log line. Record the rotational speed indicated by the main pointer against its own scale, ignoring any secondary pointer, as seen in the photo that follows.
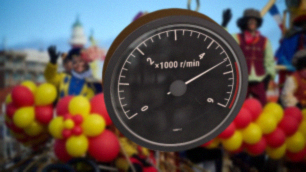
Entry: 4600 rpm
